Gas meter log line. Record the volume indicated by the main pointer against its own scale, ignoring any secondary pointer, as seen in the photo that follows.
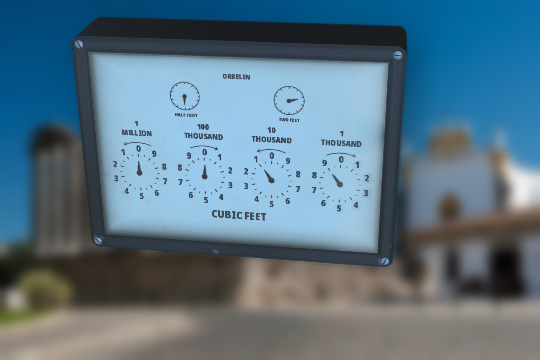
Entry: 900 ft³
